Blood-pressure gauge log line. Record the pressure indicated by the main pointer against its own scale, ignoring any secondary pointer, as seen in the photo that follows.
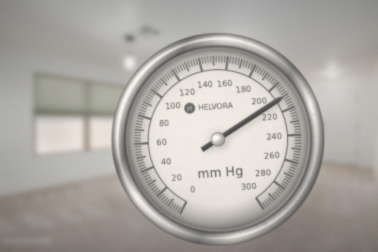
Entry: 210 mmHg
